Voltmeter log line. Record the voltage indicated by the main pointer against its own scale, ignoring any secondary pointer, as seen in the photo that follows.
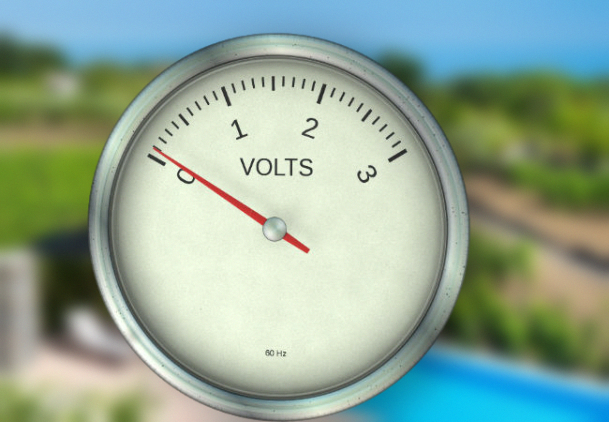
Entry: 0.1 V
